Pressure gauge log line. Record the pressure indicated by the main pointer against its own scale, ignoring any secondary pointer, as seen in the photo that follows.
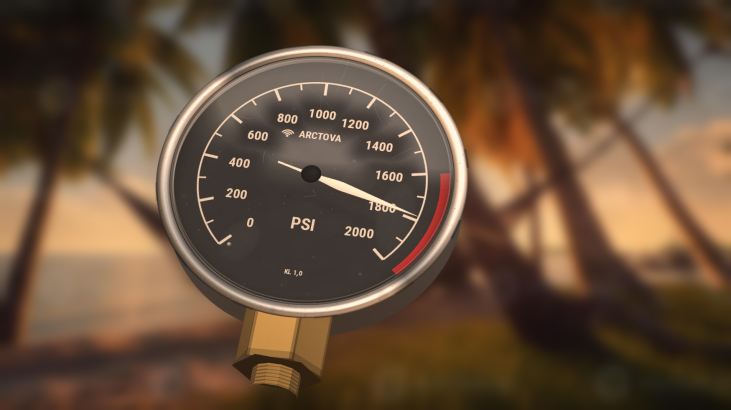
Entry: 1800 psi
